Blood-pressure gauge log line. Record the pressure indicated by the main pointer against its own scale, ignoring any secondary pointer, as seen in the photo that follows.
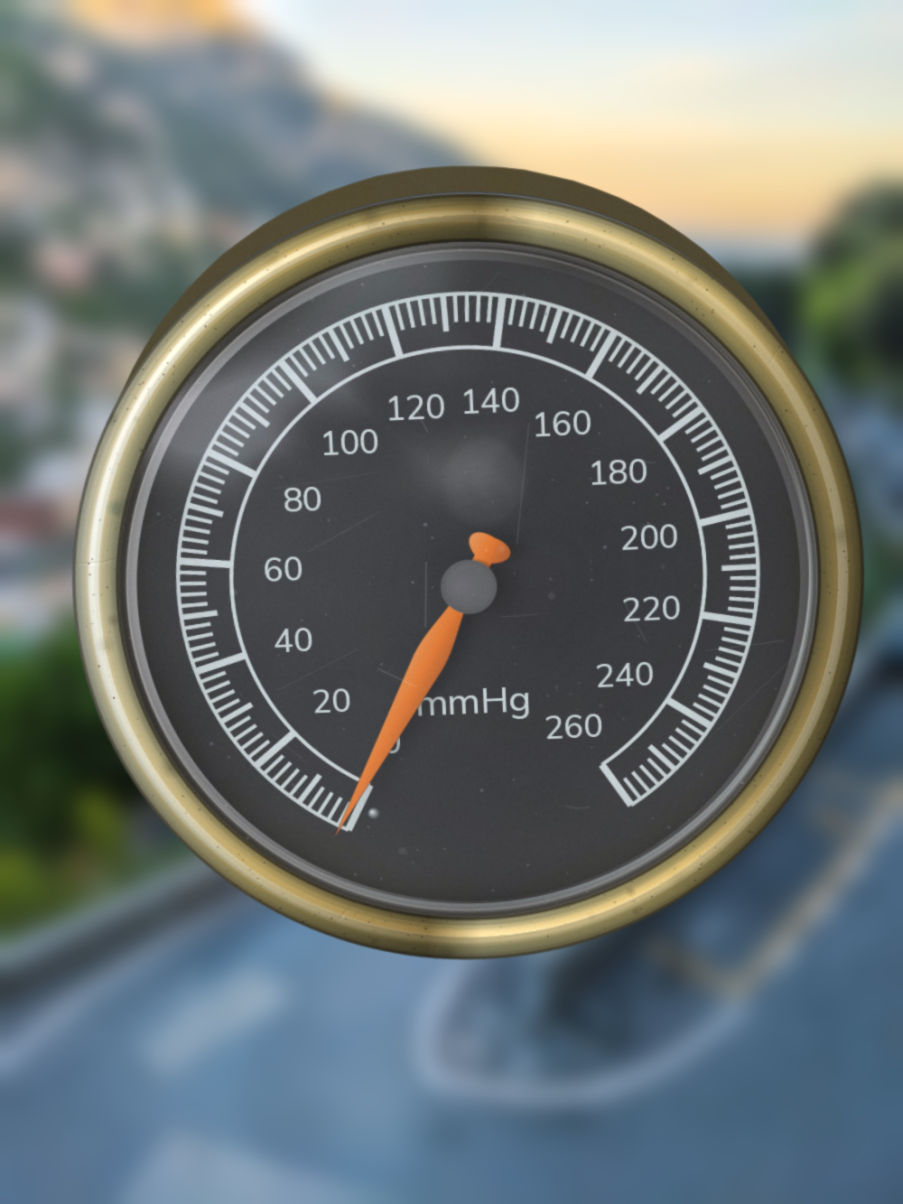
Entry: 2 mmHg
